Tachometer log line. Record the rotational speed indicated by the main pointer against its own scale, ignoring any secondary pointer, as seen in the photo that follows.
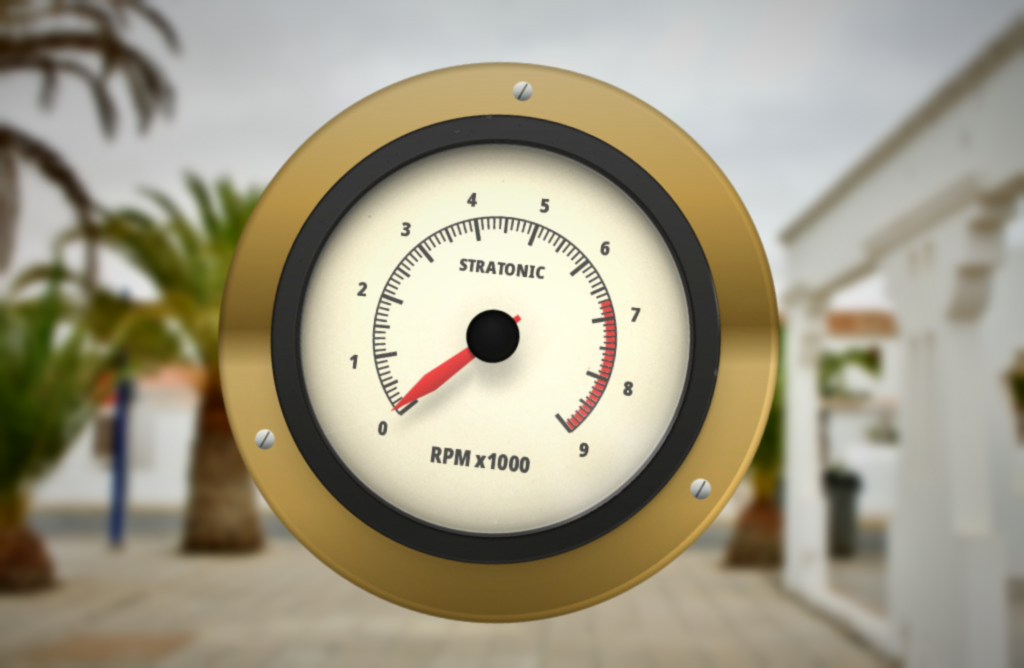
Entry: 100 rpm
